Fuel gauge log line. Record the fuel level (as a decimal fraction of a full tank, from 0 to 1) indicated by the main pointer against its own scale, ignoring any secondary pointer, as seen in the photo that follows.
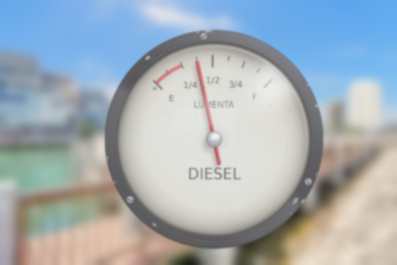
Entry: 0.375
